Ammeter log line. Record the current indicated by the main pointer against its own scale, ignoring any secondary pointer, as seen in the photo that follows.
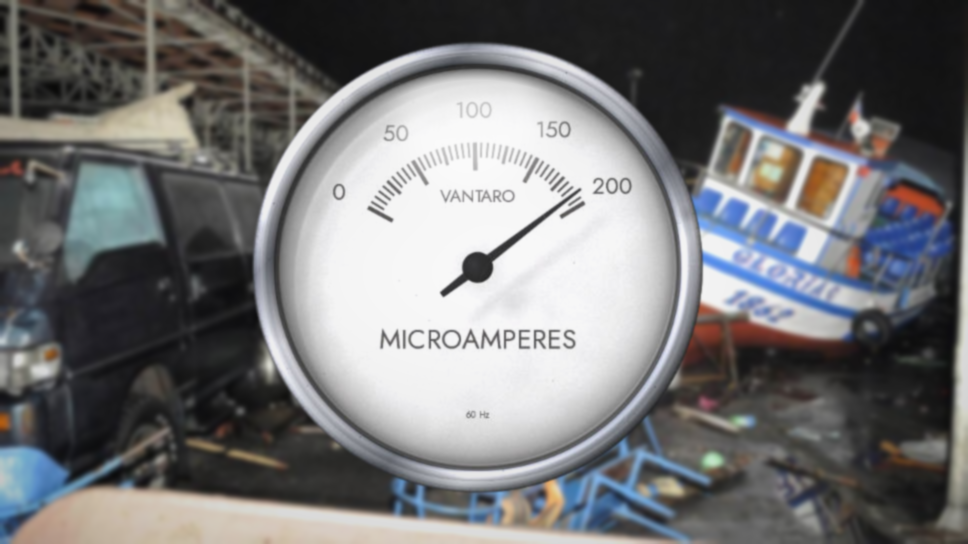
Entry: 190 µA
